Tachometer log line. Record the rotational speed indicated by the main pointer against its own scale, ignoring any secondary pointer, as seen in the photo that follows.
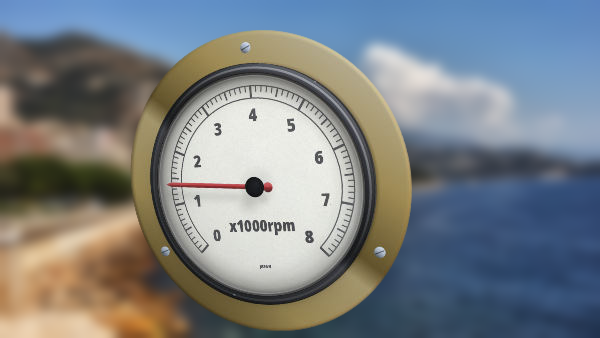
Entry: 1400 rpm
